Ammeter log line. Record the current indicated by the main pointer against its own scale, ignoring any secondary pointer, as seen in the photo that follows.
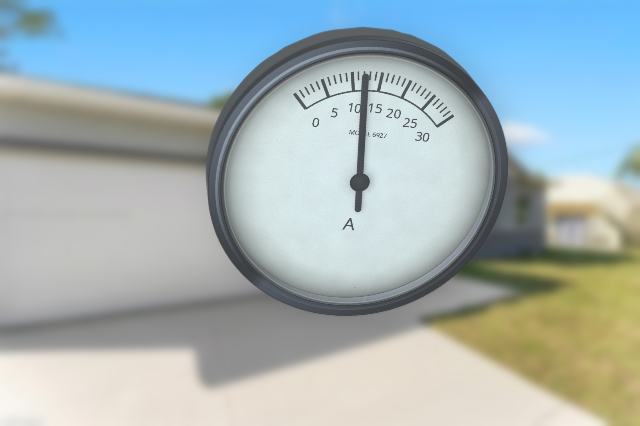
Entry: 12 A
